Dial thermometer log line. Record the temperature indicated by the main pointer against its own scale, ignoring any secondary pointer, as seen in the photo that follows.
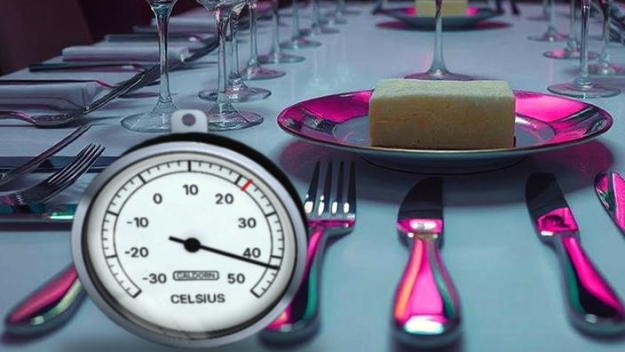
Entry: 42 °C
